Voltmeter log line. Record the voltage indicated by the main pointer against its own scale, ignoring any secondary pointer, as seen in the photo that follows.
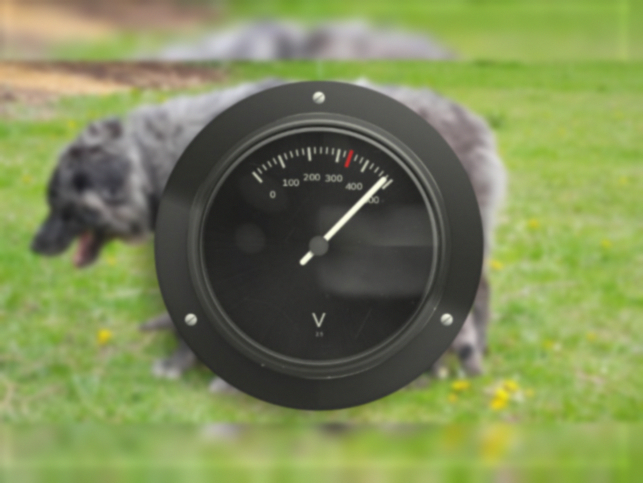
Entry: 480 V
